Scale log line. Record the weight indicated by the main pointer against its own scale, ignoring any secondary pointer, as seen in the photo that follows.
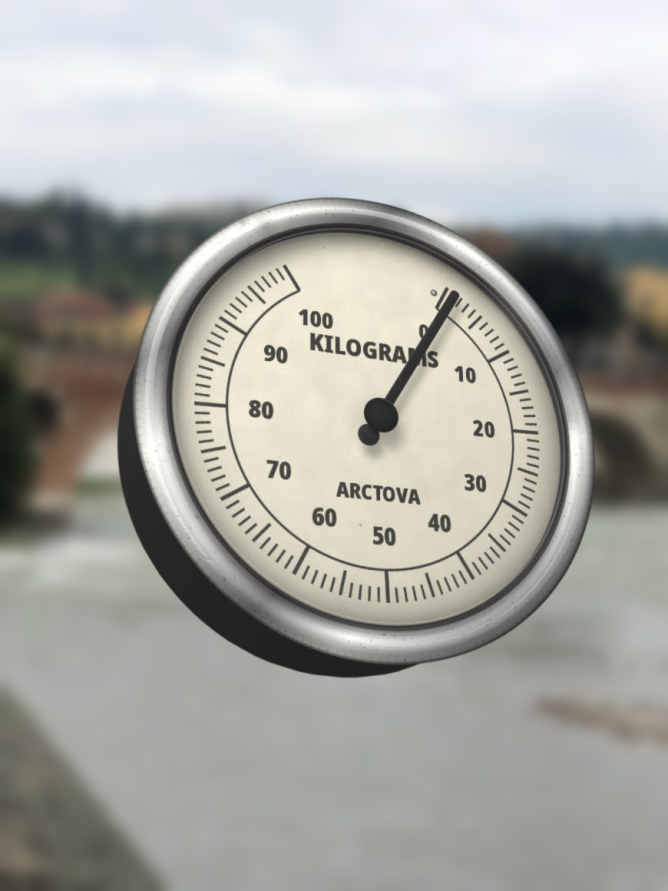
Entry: 1 kg
